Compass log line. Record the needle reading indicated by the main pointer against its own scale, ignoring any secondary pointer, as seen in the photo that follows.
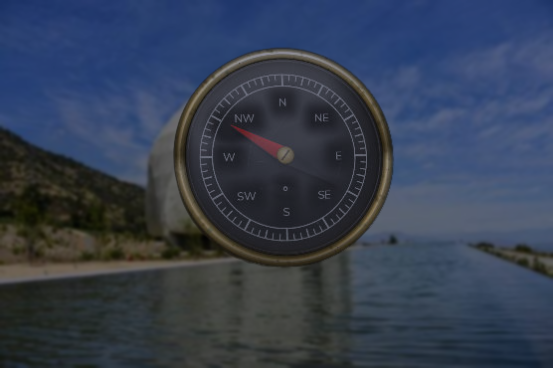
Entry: 300 °
